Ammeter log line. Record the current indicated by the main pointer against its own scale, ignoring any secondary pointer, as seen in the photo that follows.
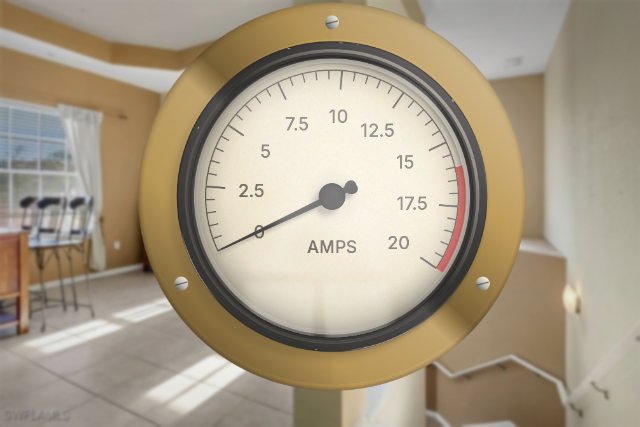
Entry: 0 A
